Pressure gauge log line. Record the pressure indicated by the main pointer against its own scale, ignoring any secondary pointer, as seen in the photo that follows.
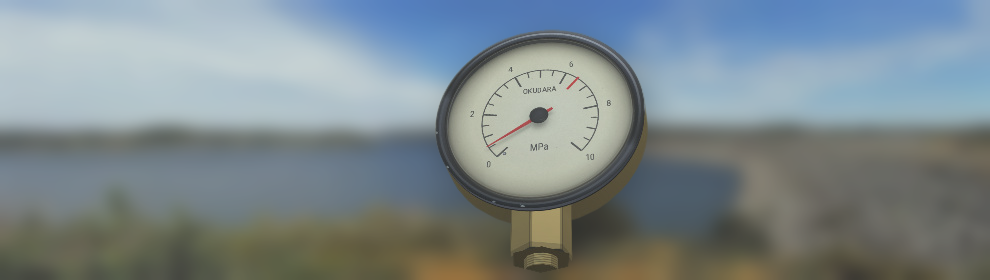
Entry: 0.5 MPa
